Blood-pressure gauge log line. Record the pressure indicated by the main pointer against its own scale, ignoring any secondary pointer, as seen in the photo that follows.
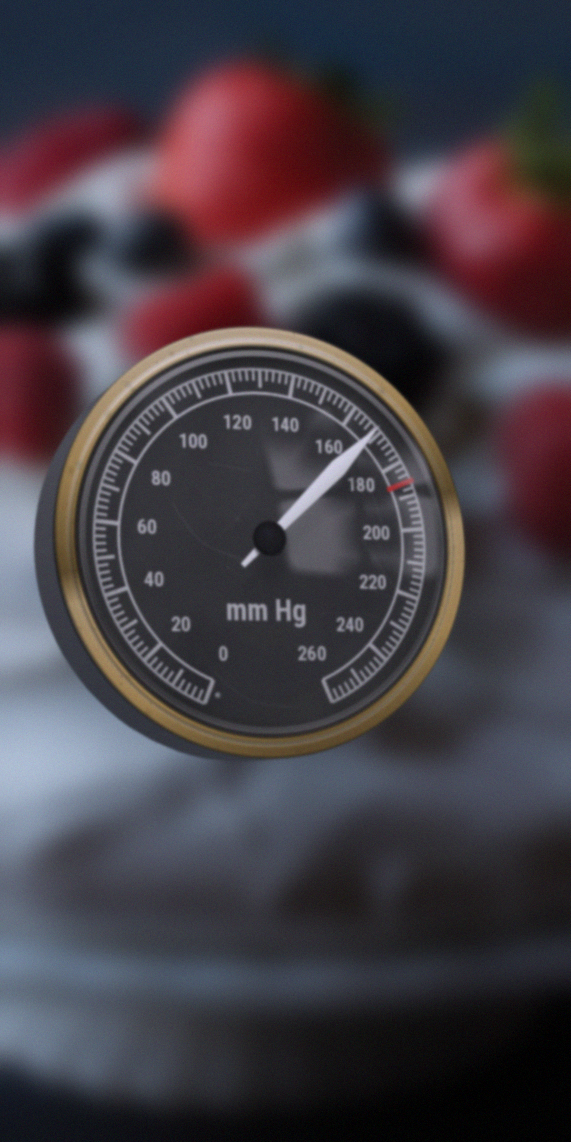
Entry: 168 mmHg
